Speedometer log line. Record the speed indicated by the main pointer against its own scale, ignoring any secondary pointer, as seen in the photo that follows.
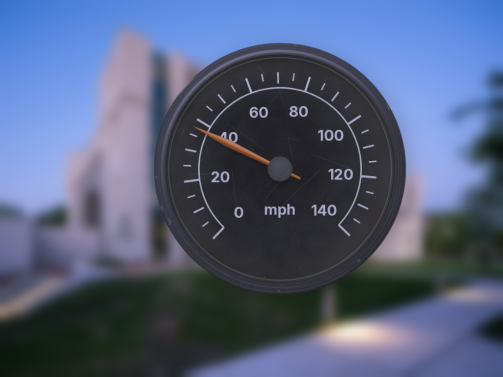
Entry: 37.5 mph
